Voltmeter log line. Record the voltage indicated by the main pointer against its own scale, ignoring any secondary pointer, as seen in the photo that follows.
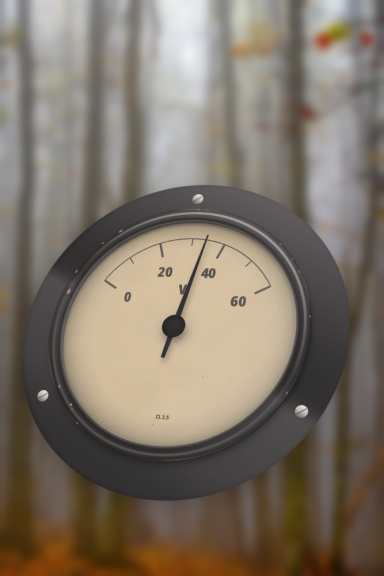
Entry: 35 V
